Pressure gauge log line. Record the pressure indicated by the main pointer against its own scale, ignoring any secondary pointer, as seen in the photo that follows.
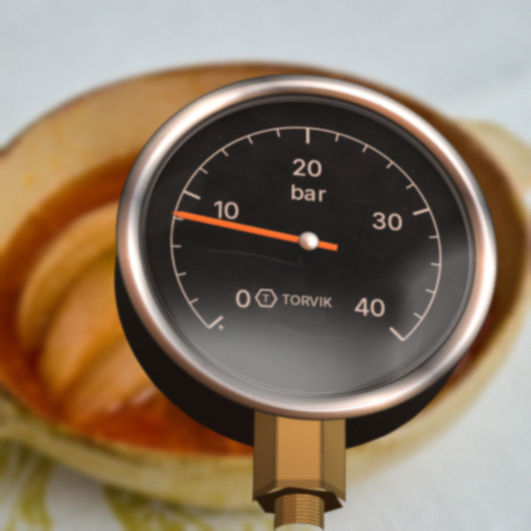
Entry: 8 bar
